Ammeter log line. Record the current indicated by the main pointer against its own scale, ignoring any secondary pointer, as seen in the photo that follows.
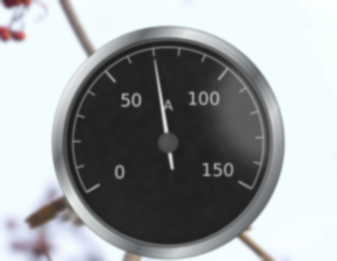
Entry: 70 A
